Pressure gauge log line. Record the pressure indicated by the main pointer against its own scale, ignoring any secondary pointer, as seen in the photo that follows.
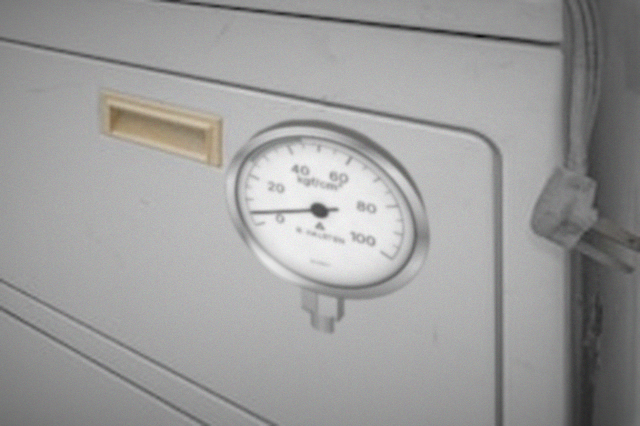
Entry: 5 kg/cm²
